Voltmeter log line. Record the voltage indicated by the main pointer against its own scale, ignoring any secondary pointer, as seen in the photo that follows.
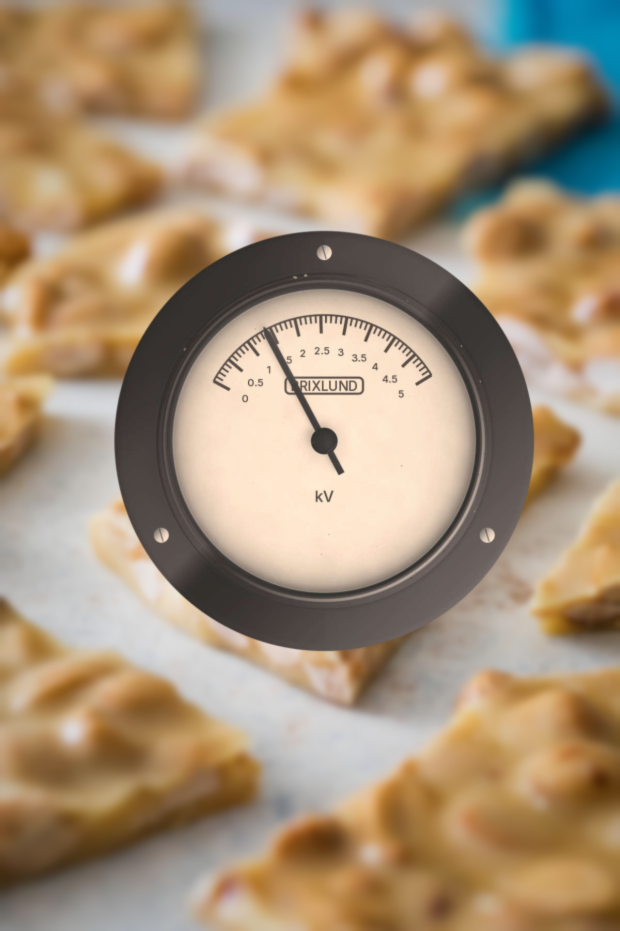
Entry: 1.4 kV
